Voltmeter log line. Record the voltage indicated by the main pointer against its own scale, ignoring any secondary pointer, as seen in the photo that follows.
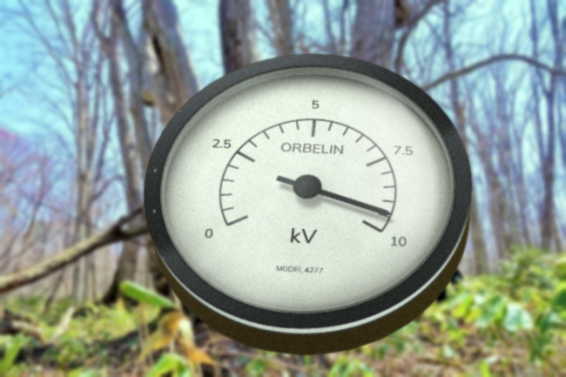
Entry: 9.5 kV
